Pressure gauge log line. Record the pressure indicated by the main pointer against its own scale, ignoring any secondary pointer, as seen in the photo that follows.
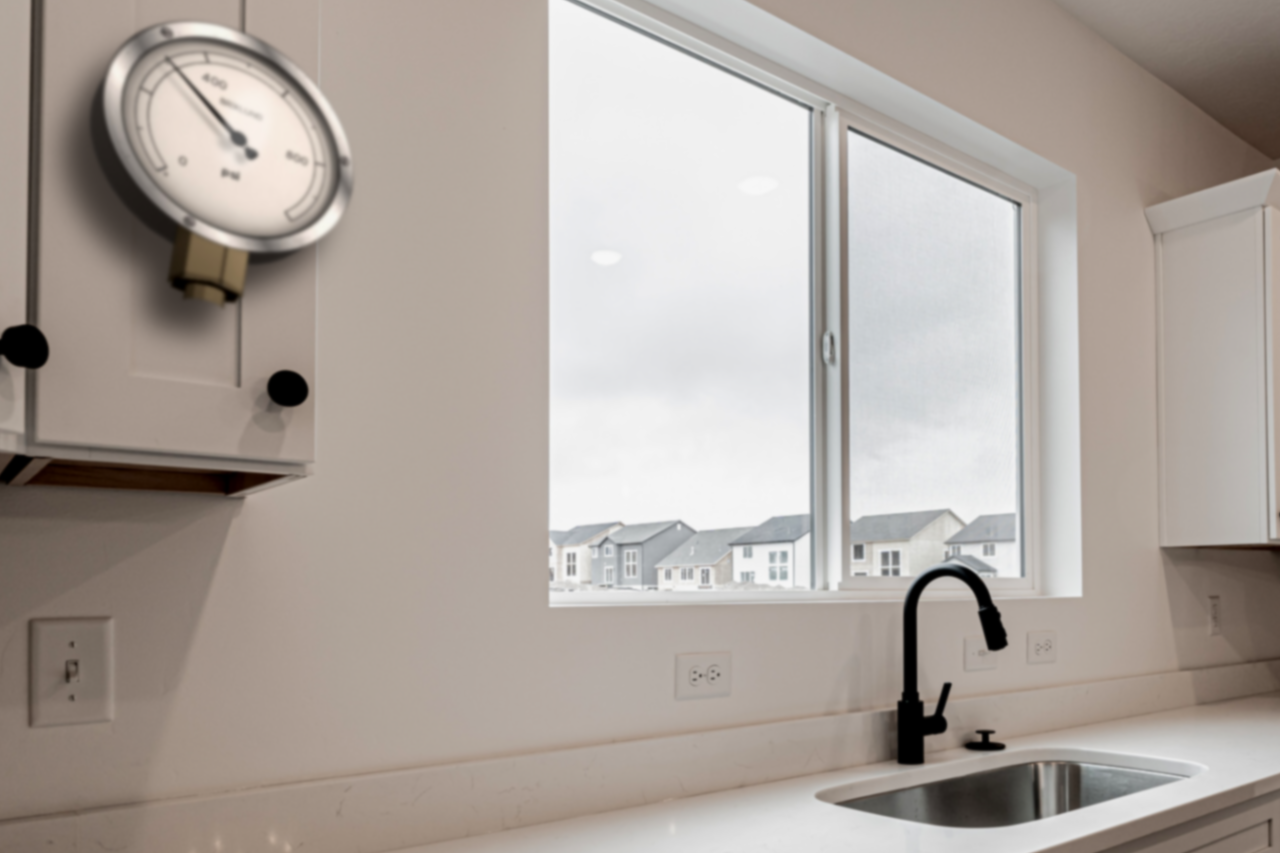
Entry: 300 psi
